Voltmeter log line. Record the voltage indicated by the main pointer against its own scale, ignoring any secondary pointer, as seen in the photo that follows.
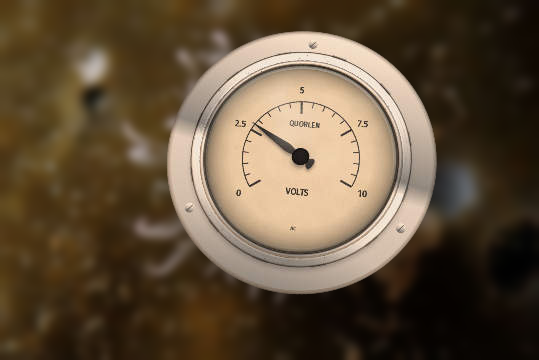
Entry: 2.75 V
